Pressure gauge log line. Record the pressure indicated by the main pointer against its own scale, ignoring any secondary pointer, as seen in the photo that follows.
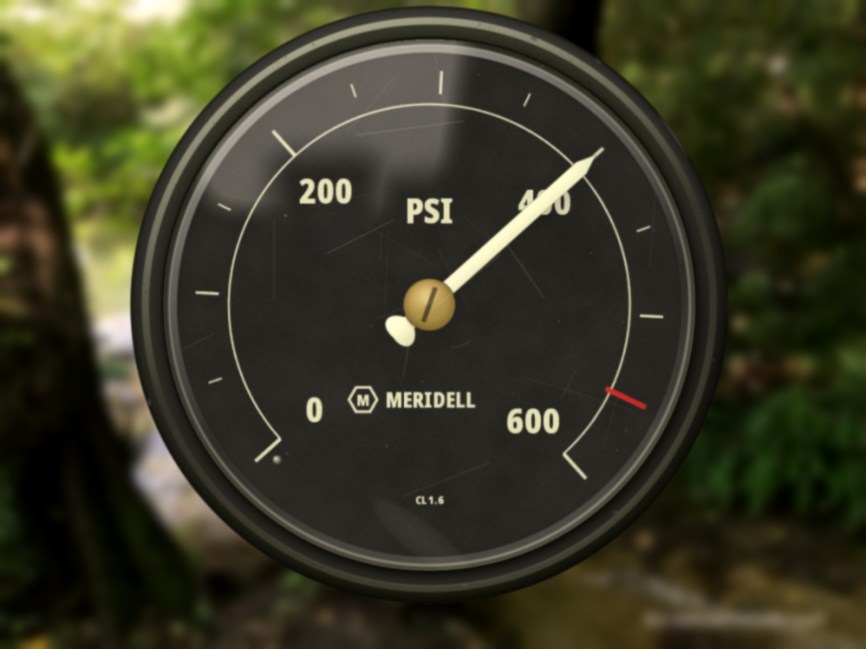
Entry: 400 psi
